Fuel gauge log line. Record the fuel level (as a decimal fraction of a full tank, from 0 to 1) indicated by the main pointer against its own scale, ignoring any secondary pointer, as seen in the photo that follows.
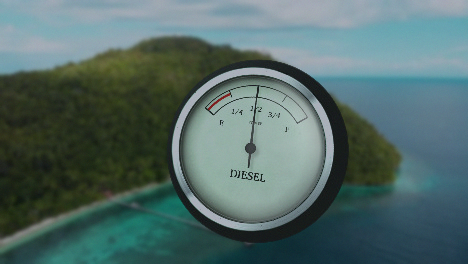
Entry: 0.5
